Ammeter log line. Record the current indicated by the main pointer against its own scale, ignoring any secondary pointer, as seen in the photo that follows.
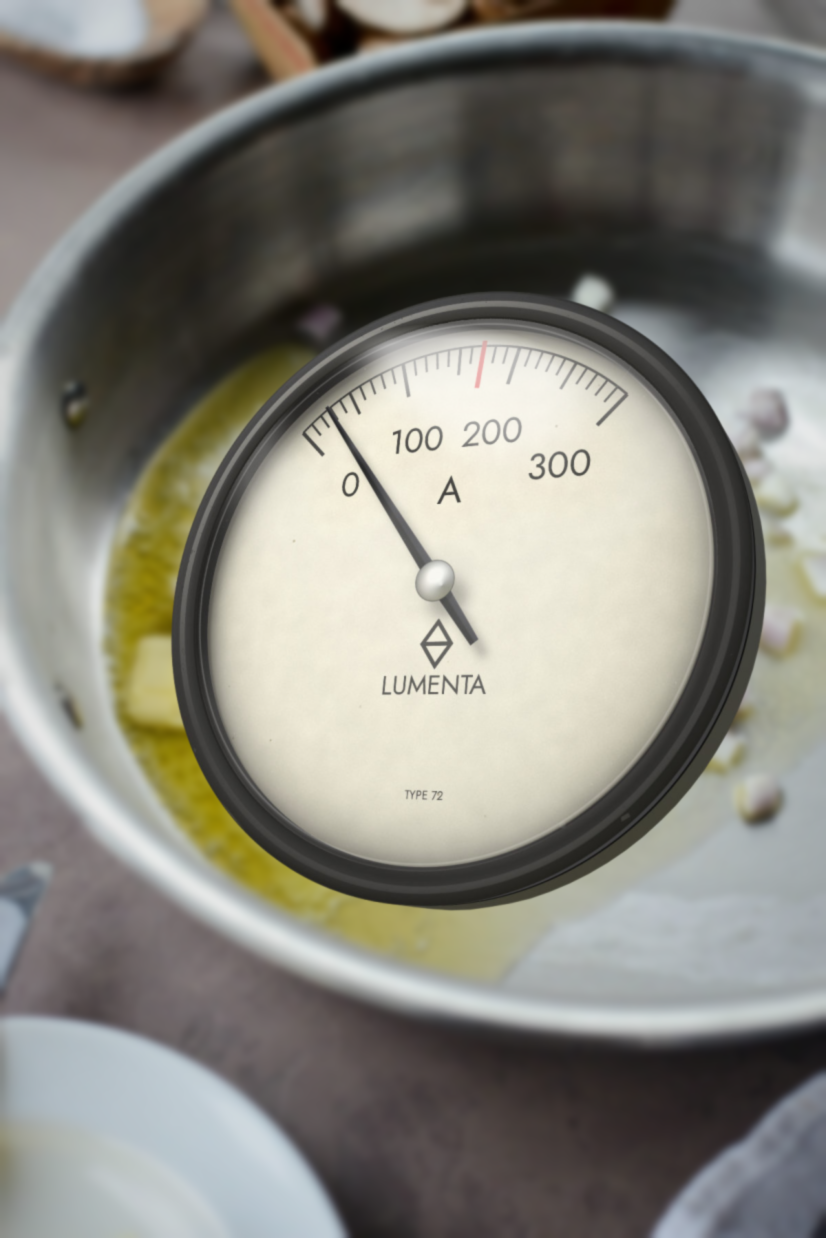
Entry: 30 A
